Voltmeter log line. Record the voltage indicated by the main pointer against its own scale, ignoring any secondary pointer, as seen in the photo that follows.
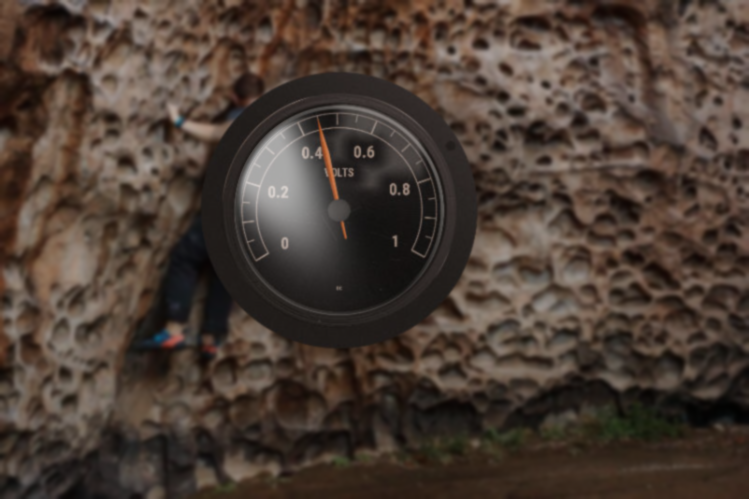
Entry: 0.45 V
